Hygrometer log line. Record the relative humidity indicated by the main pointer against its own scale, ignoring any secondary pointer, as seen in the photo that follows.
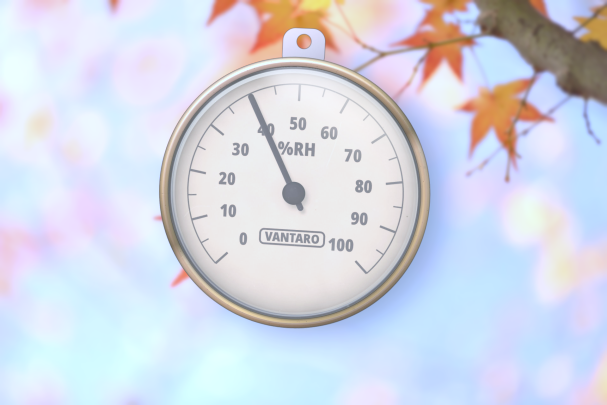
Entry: 40 %
